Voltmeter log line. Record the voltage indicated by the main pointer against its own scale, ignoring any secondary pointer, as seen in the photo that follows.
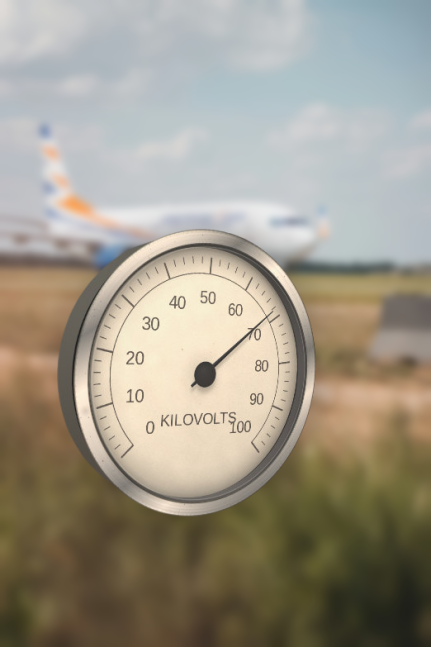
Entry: 68 kV
